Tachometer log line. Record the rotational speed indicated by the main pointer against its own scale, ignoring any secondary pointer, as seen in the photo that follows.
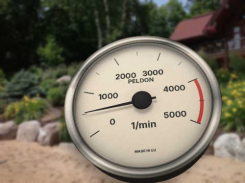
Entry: 500 rpm
